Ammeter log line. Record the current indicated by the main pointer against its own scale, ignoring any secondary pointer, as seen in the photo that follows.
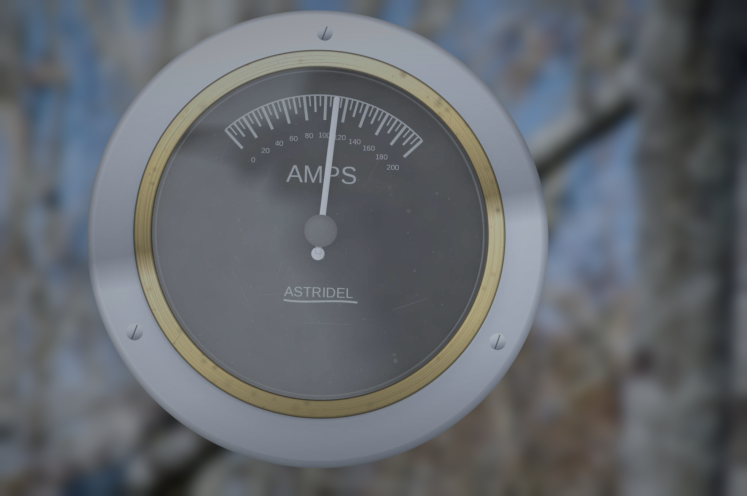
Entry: 110 A
